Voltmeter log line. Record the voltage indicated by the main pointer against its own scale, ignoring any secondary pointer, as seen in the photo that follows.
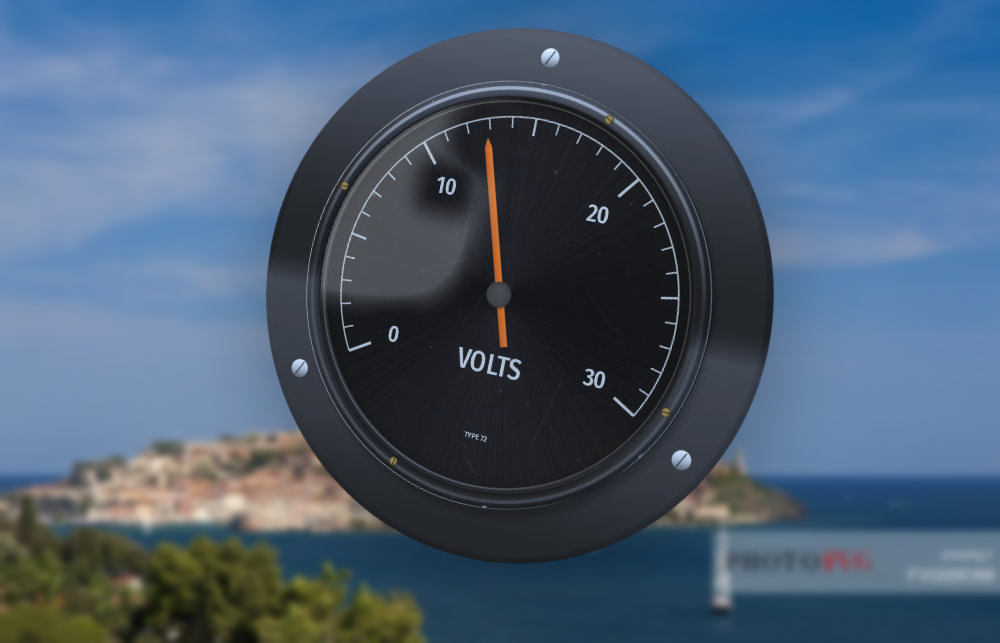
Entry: 13 V
